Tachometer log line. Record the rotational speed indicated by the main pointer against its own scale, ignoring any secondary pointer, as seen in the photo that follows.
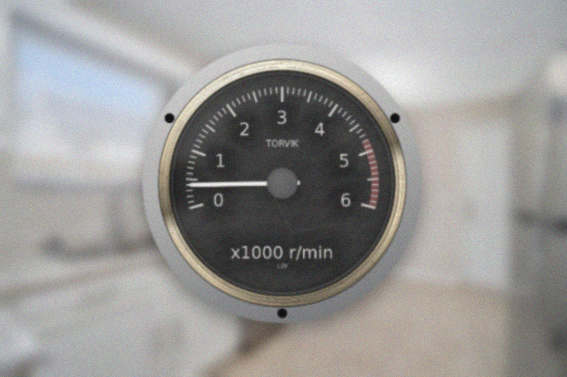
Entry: 400 rpm
